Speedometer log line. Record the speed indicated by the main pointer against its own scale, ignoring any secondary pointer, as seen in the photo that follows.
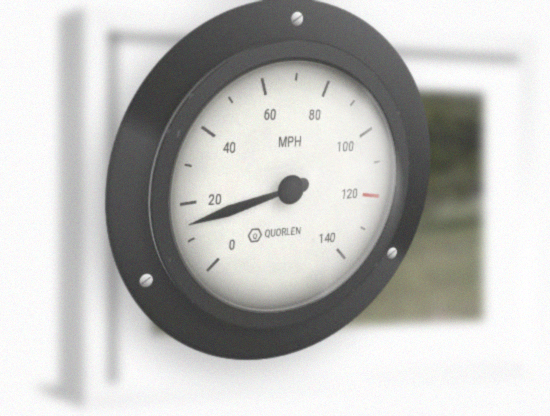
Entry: 15 mph
